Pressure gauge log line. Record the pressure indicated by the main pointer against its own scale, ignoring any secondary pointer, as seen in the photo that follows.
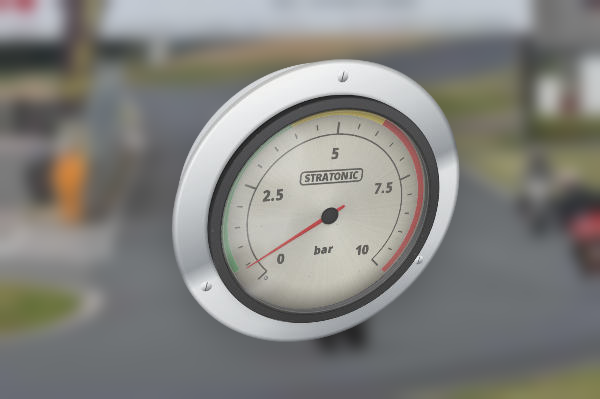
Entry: 0.5 bar
